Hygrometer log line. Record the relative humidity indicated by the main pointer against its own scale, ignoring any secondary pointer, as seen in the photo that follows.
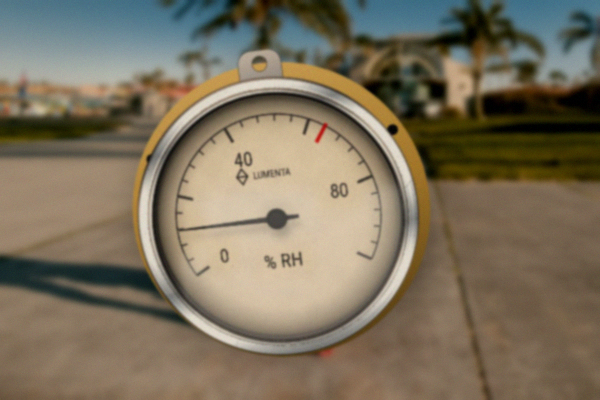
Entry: 12 %
